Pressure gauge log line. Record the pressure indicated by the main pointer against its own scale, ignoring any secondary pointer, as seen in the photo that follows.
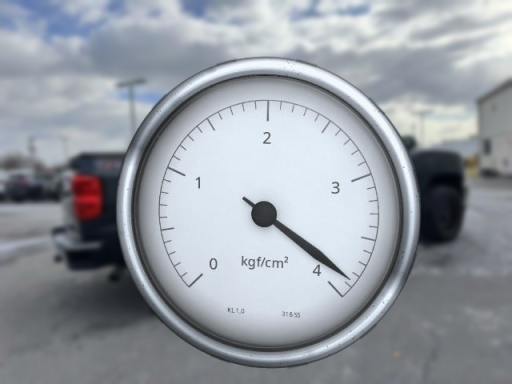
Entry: 3.85 kg/cm²
